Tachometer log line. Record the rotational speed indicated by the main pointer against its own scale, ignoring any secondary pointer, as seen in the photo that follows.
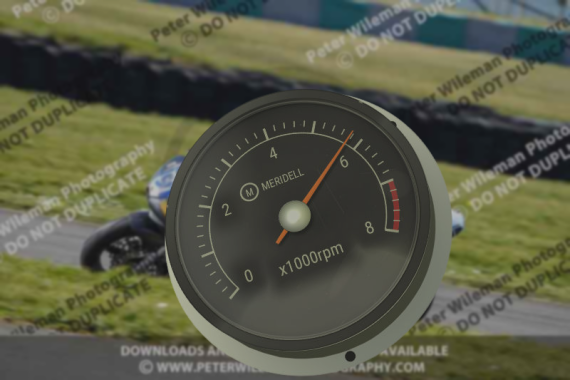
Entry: 5800 rpm
